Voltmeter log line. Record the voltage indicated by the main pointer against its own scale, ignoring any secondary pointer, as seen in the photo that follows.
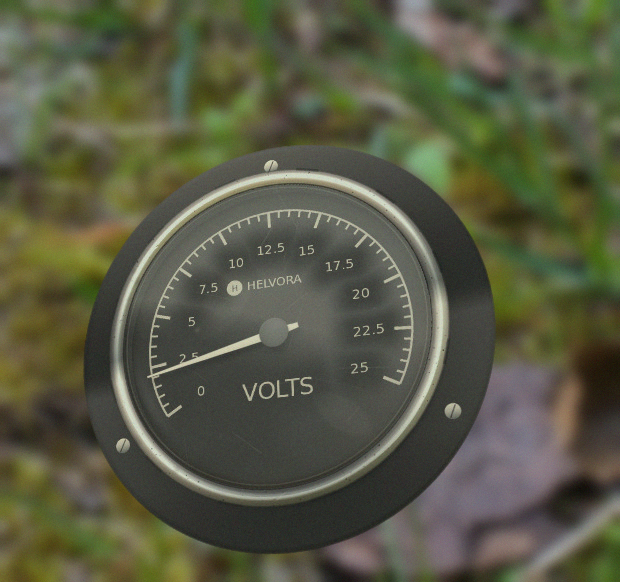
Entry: 2 V
